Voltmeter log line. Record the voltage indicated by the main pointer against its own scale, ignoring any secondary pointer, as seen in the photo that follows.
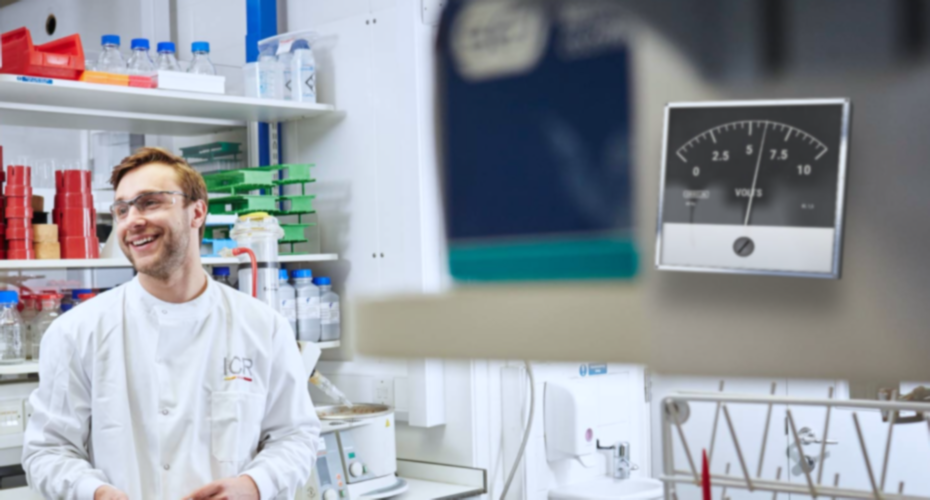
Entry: 6 V
